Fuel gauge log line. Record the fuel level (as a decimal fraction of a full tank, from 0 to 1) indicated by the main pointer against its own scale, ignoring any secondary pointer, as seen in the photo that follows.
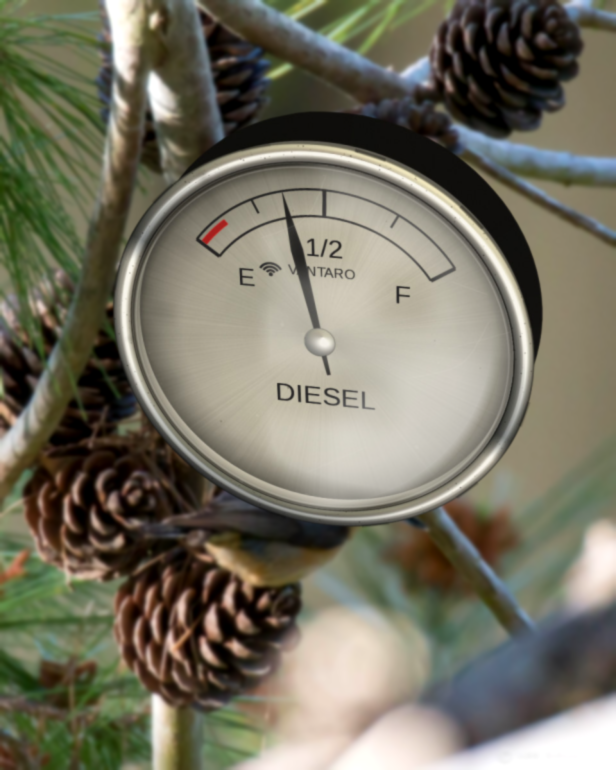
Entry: 0.375
